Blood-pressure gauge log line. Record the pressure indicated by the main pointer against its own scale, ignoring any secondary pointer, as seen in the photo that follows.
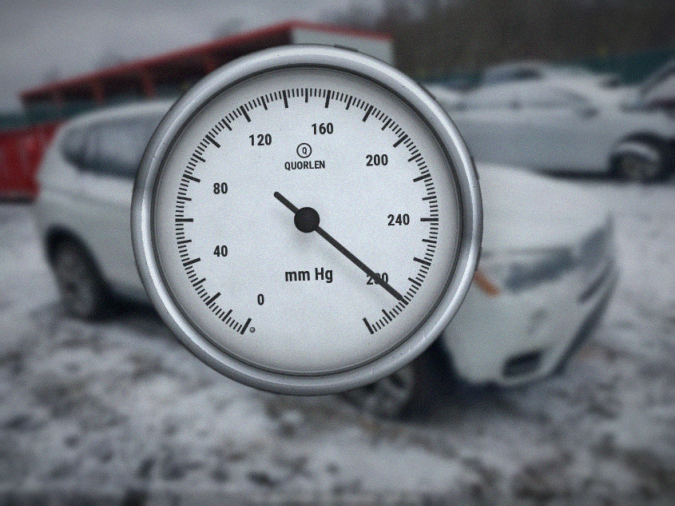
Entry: 280 mmHg
